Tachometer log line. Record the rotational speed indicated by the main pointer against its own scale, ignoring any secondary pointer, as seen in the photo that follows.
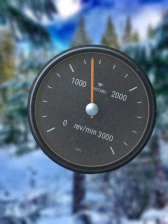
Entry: 1300 rpm
